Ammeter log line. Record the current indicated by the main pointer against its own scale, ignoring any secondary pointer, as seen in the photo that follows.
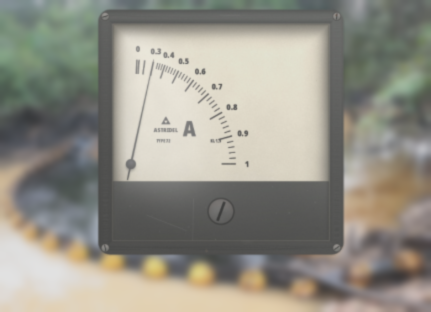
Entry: 0.3 A
